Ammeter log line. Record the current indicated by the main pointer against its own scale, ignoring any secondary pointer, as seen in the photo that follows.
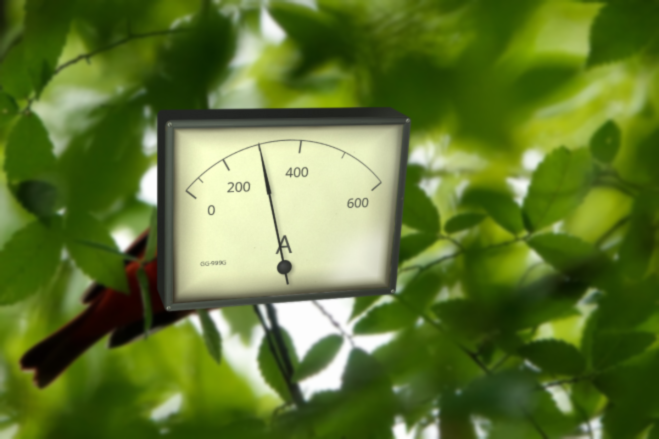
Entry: 300 A
